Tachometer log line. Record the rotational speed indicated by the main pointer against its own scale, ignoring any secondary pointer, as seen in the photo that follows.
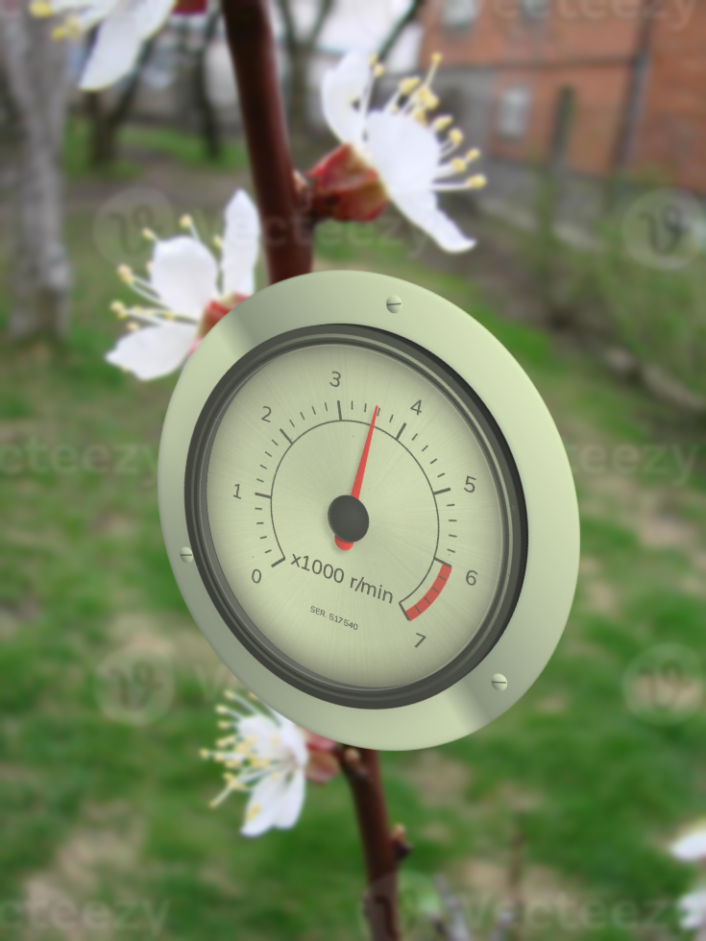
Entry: 3600 rpm
